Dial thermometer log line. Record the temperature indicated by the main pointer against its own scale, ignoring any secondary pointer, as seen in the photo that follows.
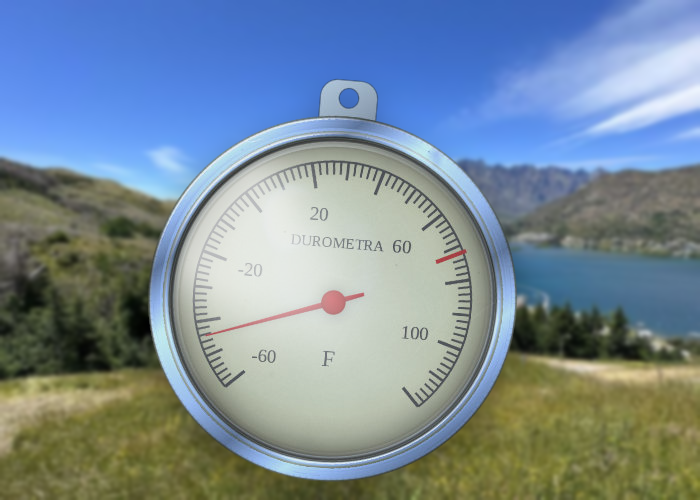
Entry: -44 °F
